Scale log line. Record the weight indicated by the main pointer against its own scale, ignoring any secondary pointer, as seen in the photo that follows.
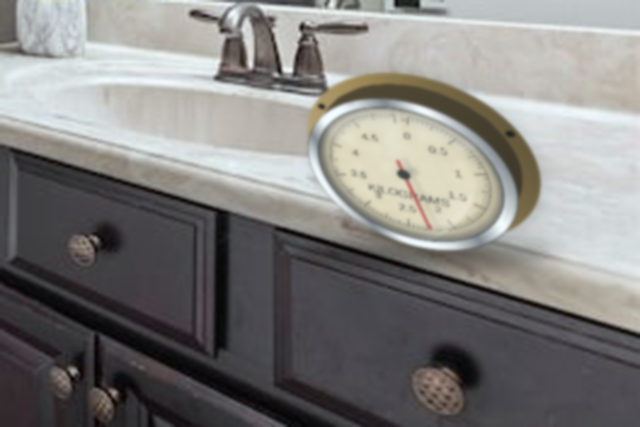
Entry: 2.25 kg
